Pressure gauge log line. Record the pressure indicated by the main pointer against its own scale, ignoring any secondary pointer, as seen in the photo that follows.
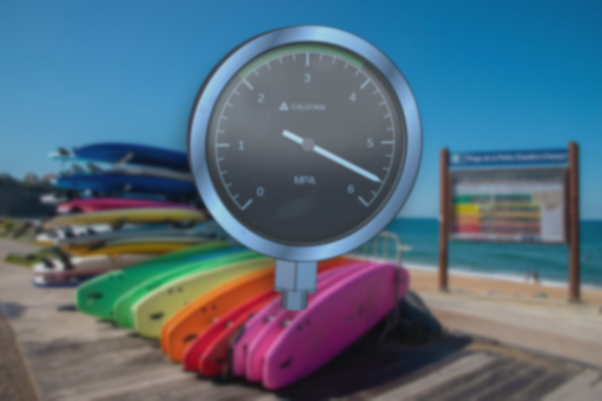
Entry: 5.6 MPa
